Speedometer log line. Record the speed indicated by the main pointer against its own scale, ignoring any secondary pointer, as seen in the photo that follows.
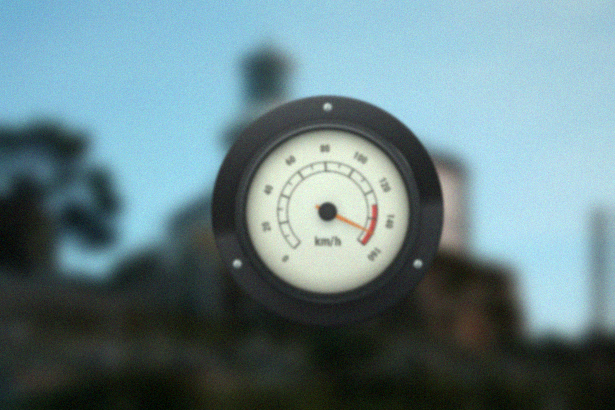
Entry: 150 km/h
